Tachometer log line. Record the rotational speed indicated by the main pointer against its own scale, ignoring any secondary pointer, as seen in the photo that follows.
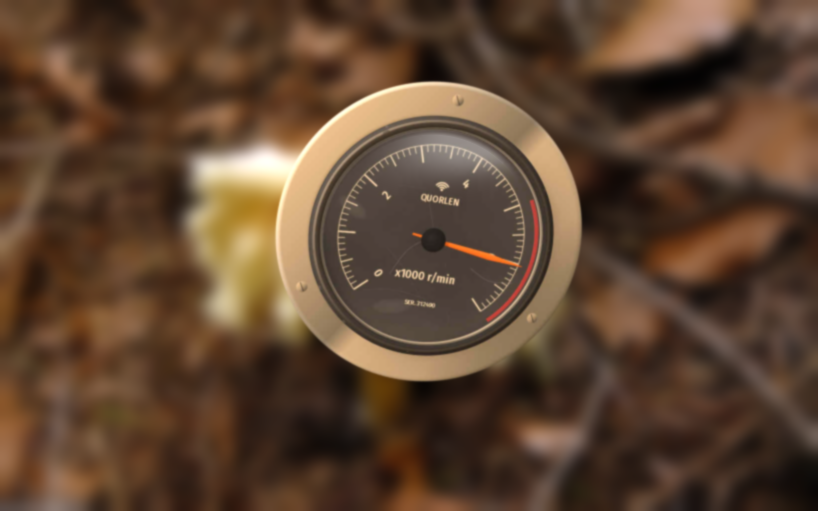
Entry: 6000 rpm
